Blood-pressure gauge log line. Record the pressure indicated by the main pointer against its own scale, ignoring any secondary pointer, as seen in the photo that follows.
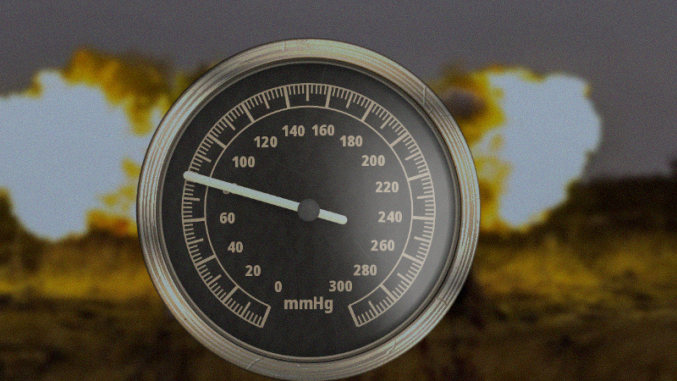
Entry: 80 mmHg
